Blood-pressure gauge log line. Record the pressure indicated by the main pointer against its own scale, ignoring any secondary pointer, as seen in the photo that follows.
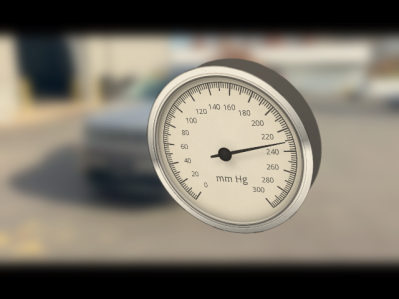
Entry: 230 mmHg
